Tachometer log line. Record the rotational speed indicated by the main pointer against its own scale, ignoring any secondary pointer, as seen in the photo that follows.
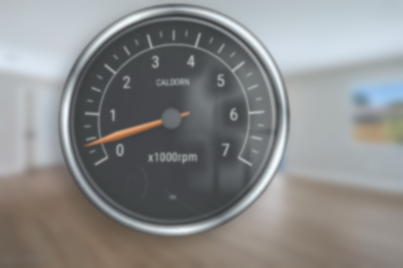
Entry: 375 rpm
